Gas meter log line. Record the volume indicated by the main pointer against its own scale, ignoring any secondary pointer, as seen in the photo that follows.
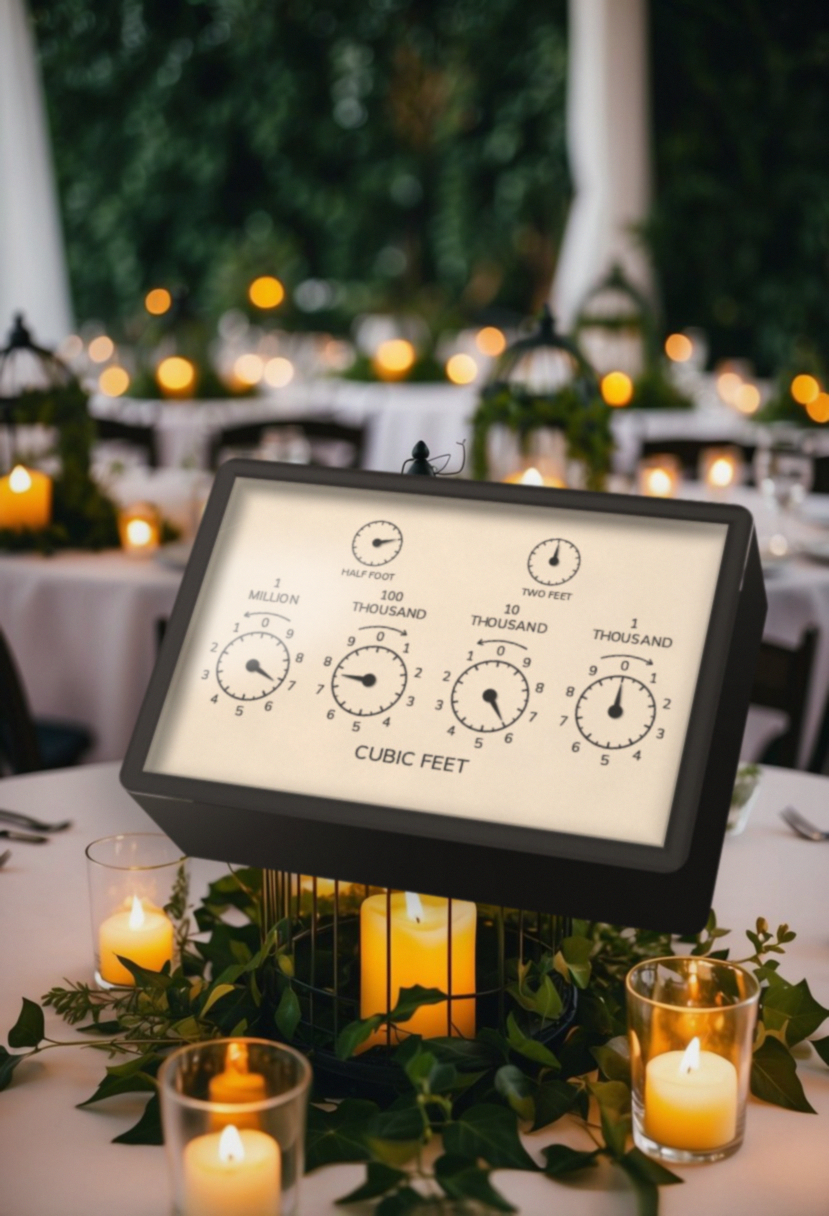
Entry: 676000 ft³
